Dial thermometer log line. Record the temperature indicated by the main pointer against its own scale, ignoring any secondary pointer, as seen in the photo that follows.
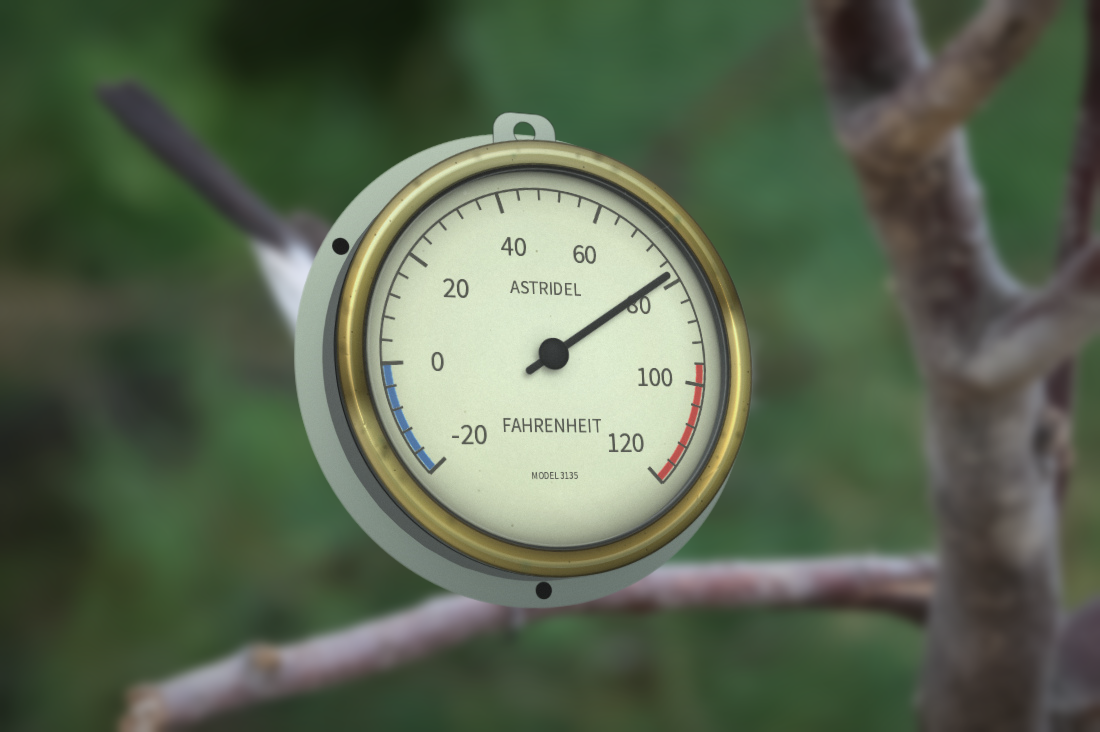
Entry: 78 °F
